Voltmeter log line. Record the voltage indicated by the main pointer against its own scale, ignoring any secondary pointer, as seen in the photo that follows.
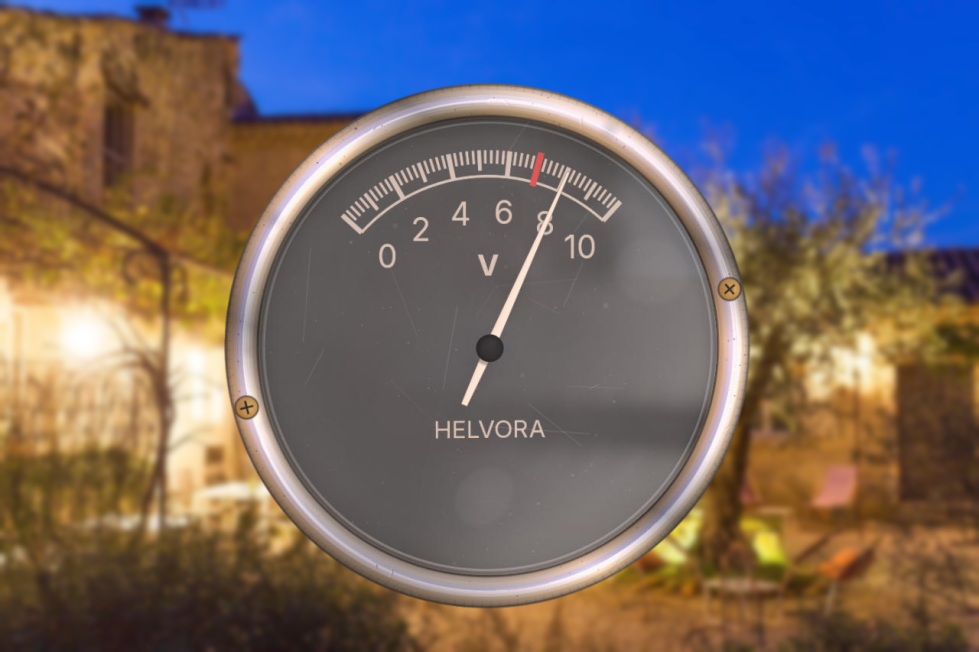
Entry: 8 V
